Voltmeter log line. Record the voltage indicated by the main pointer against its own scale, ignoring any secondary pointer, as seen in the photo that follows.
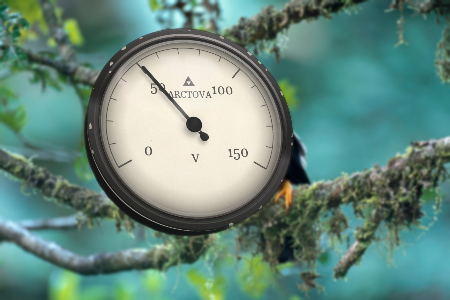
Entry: 50 V
